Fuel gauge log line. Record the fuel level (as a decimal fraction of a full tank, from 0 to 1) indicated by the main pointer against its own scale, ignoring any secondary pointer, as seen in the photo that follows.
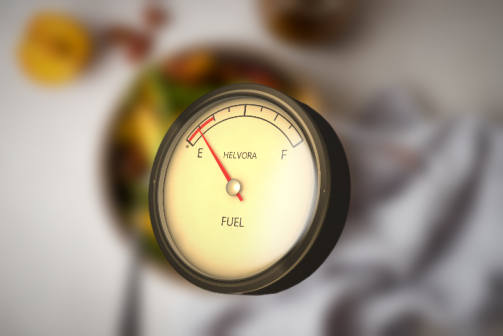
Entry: 0.125
